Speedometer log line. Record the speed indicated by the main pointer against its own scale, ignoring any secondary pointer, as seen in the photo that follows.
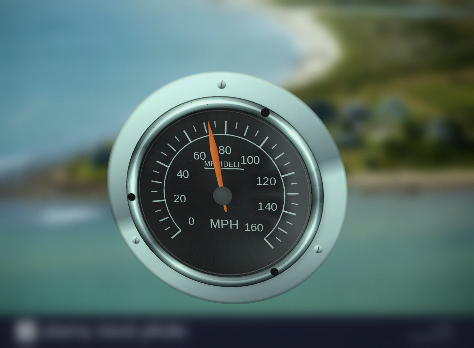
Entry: 72.5 mph
